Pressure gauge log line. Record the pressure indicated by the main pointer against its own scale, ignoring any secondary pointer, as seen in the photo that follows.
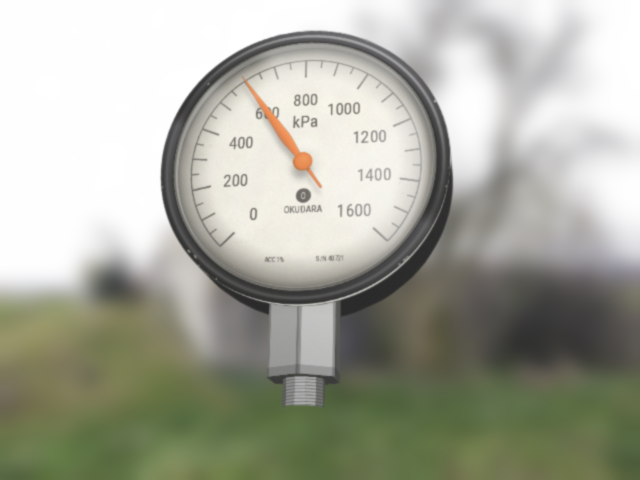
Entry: 600 kPa
